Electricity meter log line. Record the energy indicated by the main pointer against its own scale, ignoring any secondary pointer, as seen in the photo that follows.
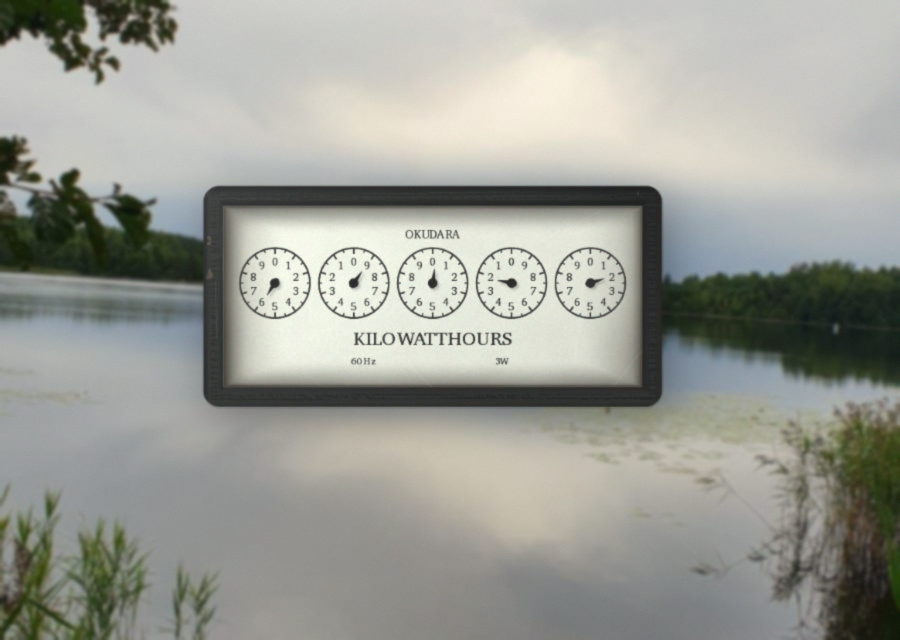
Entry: 59022 kWh
